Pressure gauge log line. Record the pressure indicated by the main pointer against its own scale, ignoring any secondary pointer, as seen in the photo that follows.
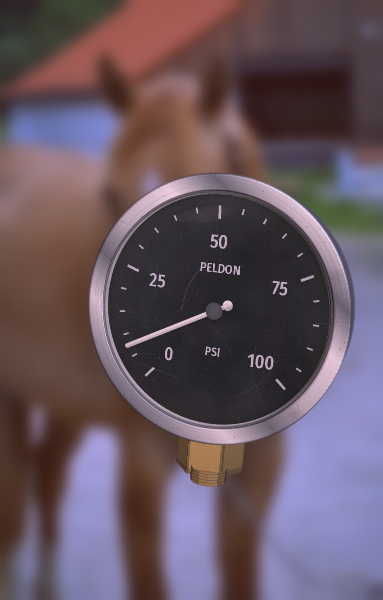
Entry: 7.5 psi
